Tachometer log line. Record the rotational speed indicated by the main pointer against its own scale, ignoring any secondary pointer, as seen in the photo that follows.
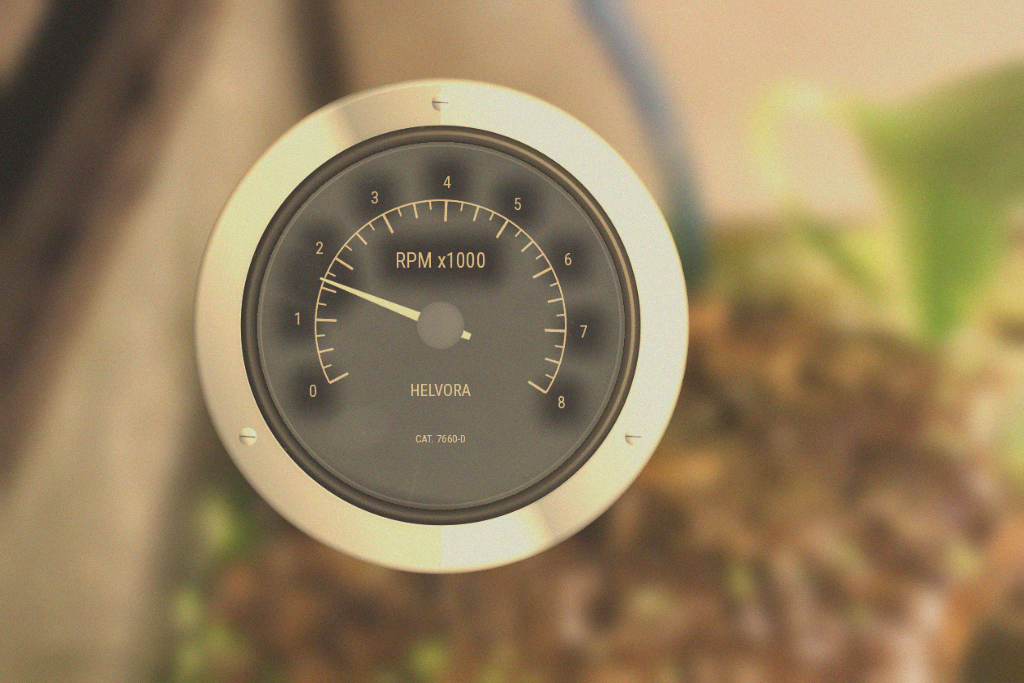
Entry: 1625 rpm
